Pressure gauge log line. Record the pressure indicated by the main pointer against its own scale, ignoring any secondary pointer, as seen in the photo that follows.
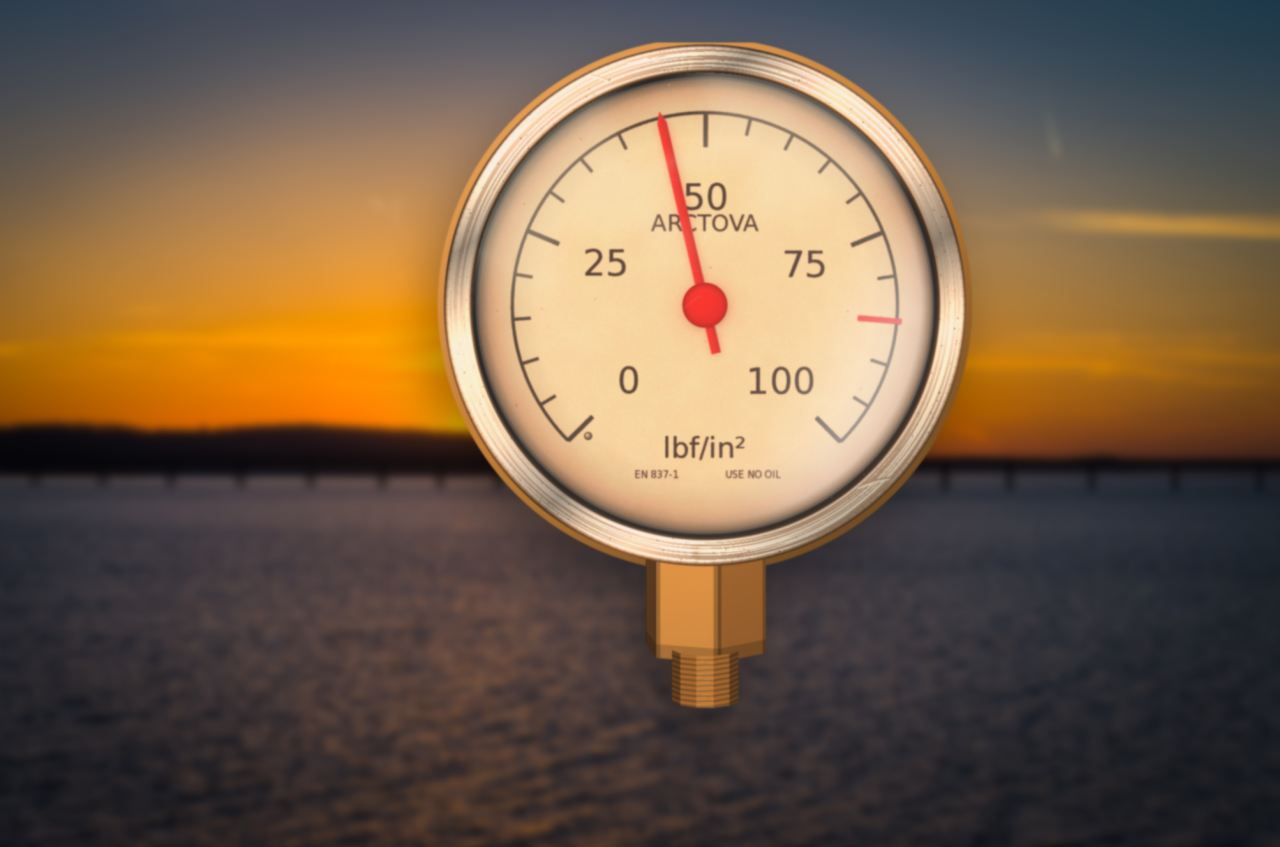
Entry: 45 psi
